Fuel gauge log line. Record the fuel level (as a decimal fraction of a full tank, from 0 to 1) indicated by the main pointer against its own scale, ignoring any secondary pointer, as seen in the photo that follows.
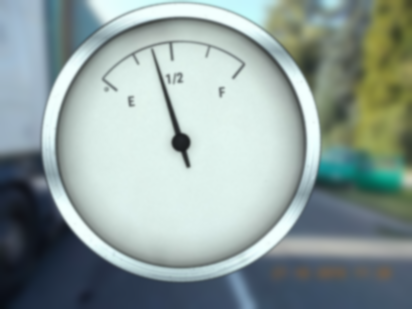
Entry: 0.375
